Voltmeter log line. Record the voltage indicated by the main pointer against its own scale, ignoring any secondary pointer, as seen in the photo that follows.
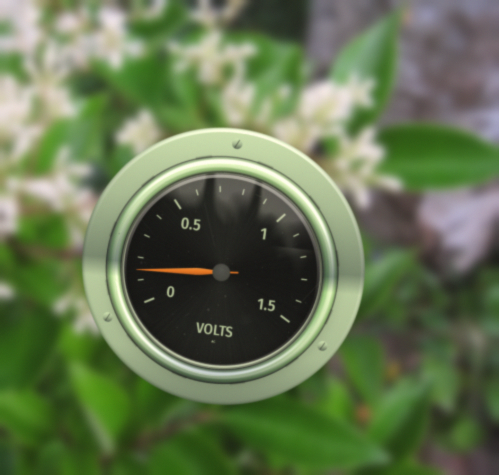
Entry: 0.15 V
